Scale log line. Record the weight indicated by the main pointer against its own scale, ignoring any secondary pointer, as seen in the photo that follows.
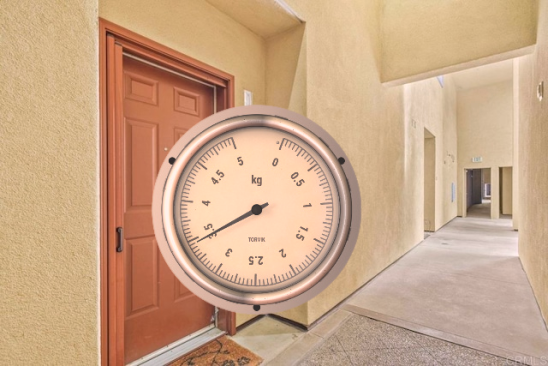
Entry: 3.45 kg
